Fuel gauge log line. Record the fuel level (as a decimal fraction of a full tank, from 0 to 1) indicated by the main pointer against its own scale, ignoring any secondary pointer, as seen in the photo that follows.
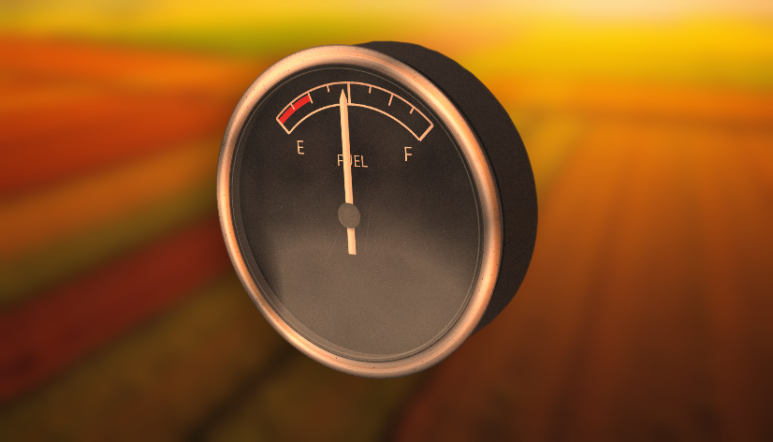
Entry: 0.5
